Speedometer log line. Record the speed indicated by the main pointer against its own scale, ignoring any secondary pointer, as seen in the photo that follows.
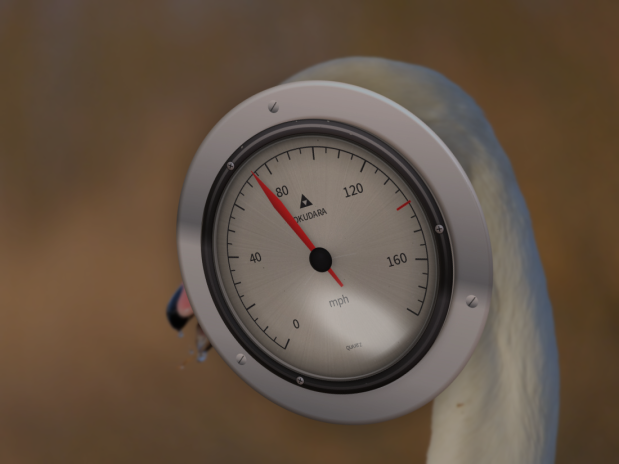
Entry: 75 mph
